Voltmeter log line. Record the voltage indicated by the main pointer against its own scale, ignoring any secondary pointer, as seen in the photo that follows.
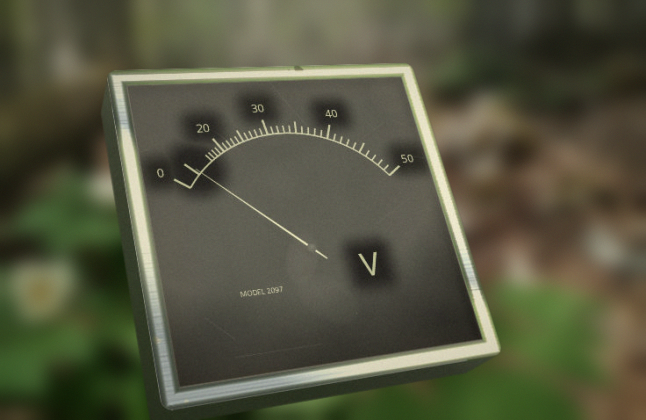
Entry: 10 V
